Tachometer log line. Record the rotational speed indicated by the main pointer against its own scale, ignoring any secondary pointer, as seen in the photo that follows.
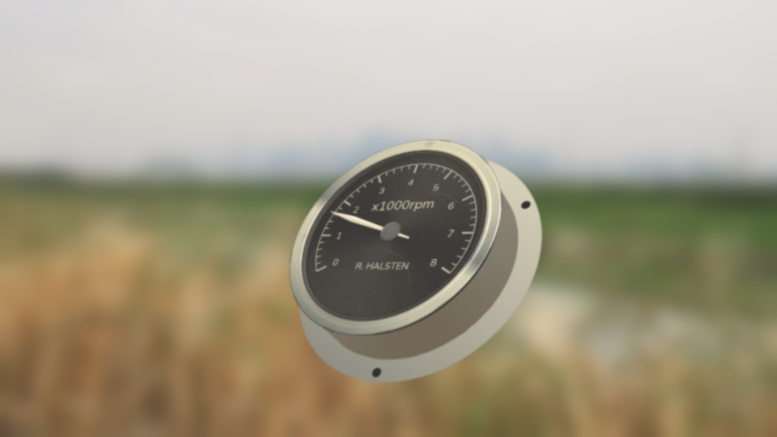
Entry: 1600 rpm
